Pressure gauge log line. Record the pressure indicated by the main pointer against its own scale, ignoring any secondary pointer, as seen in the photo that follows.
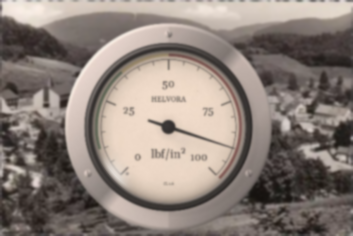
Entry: 90 psi
